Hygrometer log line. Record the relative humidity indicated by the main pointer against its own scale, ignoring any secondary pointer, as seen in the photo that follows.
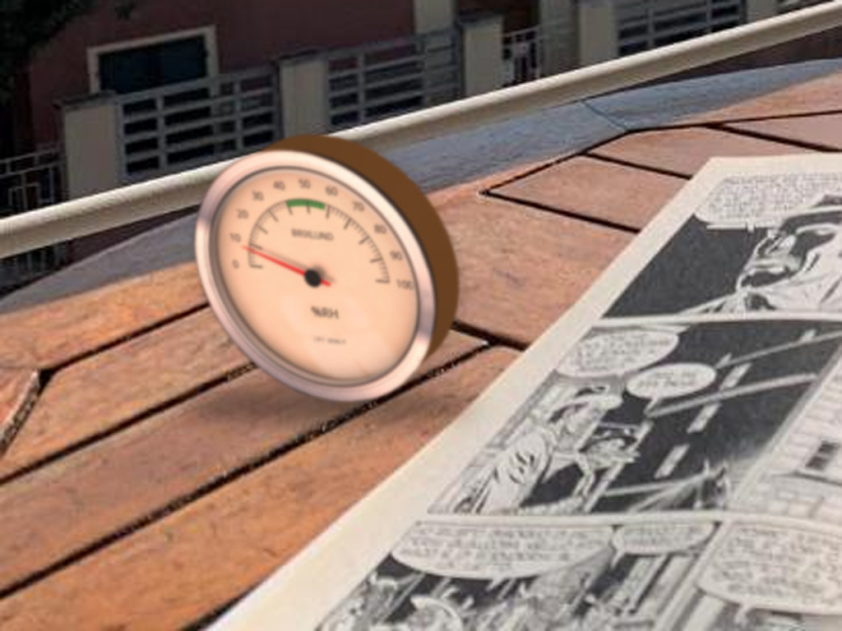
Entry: 10 %
